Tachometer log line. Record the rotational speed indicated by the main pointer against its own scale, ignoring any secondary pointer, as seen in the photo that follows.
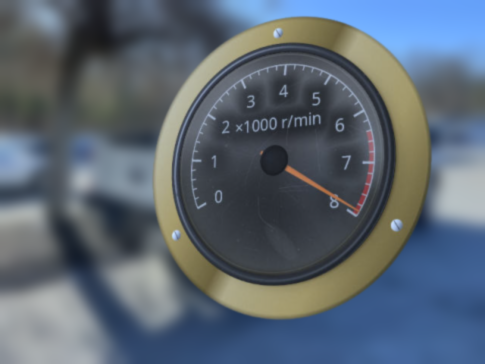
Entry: 7900 rpm
